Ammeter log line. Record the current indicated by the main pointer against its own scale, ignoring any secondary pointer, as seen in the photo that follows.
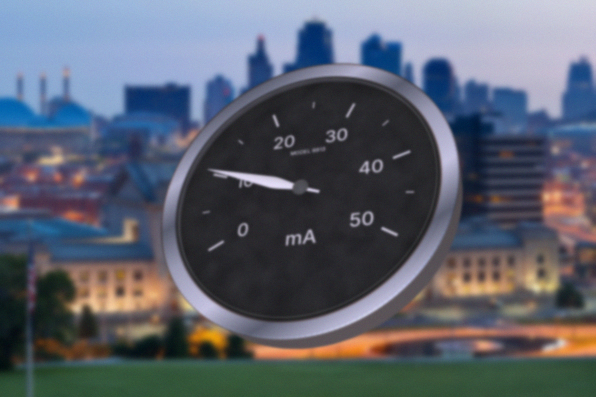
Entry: 10 mA
